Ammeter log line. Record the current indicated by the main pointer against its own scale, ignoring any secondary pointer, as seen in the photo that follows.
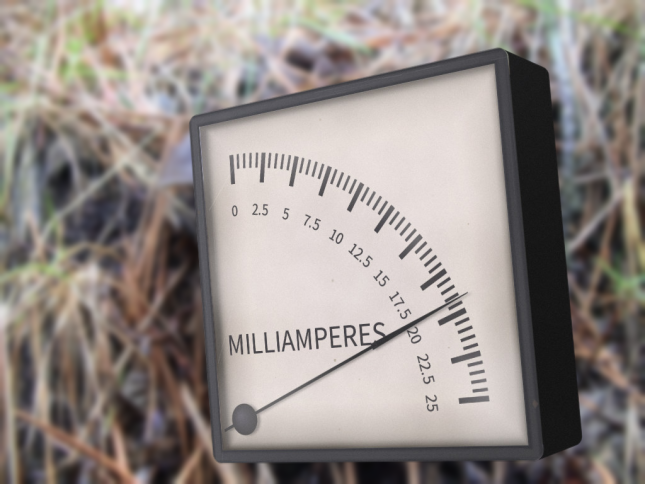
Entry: 19.25 mA
